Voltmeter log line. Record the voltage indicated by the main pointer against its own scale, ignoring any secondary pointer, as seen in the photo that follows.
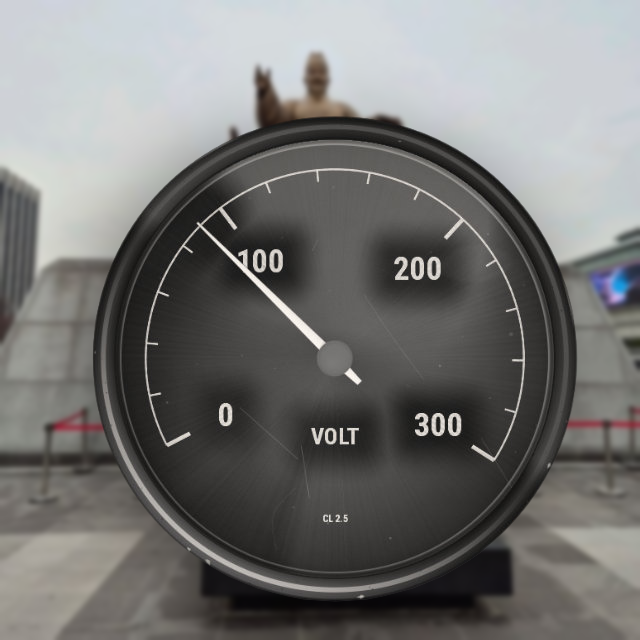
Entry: 90 V
